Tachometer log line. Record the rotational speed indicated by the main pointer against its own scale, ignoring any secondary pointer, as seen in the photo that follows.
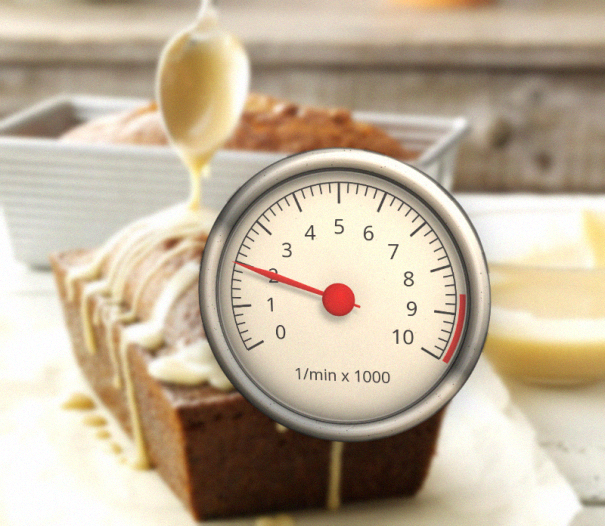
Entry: 2000 rpm
